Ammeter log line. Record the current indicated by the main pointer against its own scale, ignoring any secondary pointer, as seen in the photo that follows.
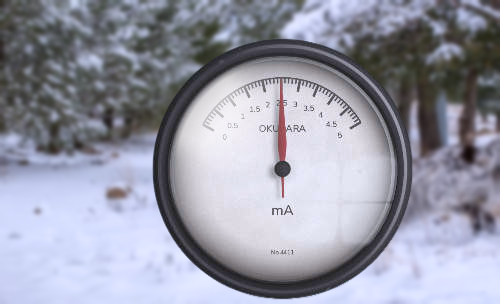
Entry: 2.5 mA
